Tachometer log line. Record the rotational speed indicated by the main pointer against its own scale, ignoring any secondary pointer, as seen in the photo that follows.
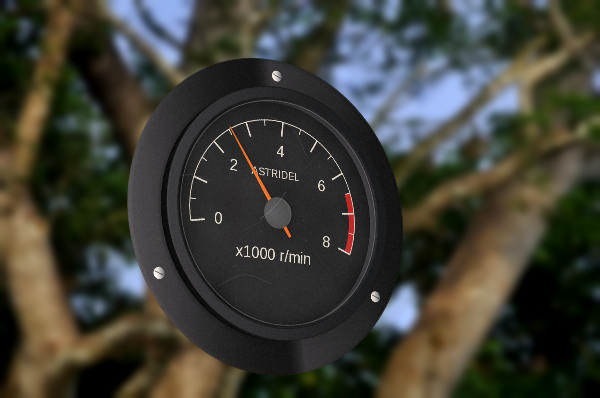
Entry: 2500 rpm
